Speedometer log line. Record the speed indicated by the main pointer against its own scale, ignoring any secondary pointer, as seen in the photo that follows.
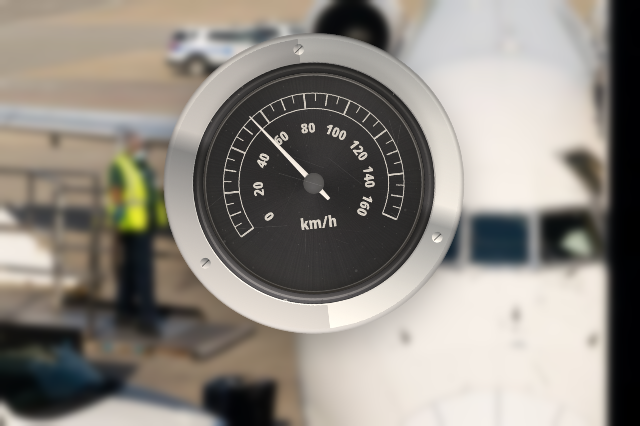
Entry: 55 km/h
